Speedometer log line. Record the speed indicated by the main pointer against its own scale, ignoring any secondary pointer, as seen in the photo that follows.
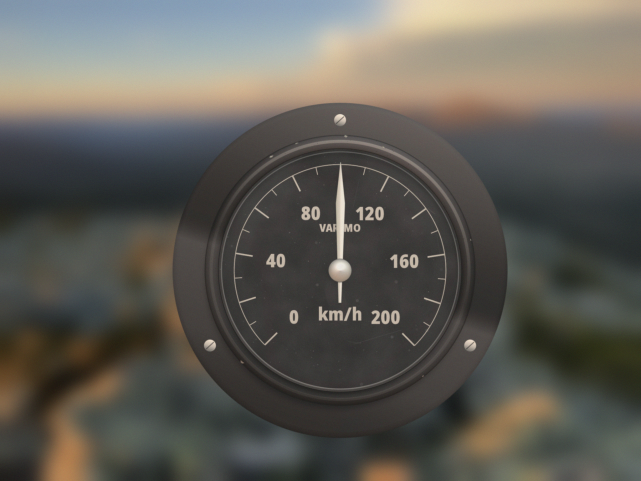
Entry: 100 km/h
